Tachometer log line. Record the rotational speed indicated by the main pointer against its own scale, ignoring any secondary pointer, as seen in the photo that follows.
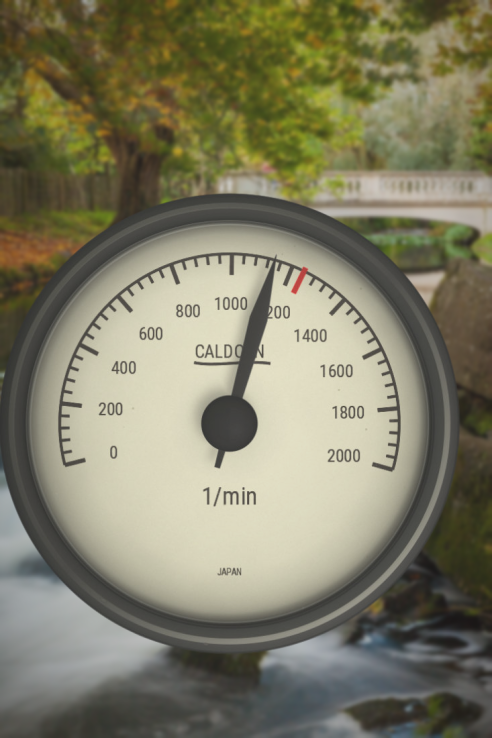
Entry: 1140 rpm
